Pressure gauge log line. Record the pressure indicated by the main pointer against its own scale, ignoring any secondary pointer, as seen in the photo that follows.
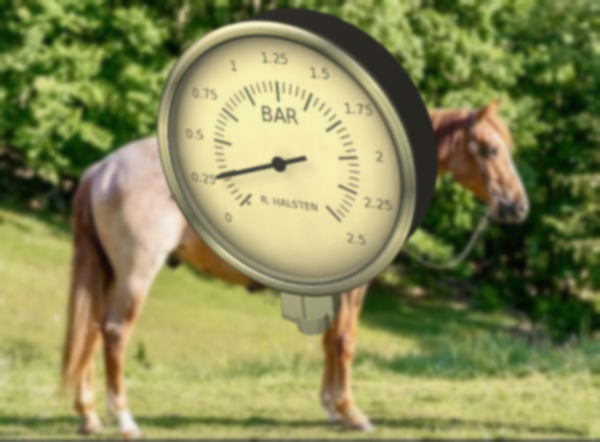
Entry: 0.25 bar
